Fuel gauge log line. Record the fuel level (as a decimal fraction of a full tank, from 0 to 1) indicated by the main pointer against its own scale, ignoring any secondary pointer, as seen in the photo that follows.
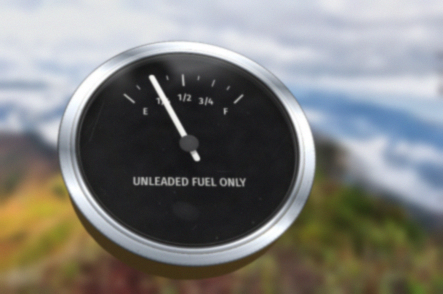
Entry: 0.25
